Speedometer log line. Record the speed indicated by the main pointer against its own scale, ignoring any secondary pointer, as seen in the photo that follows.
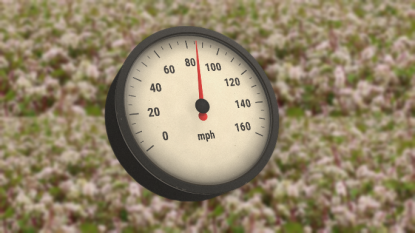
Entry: 85 mph
